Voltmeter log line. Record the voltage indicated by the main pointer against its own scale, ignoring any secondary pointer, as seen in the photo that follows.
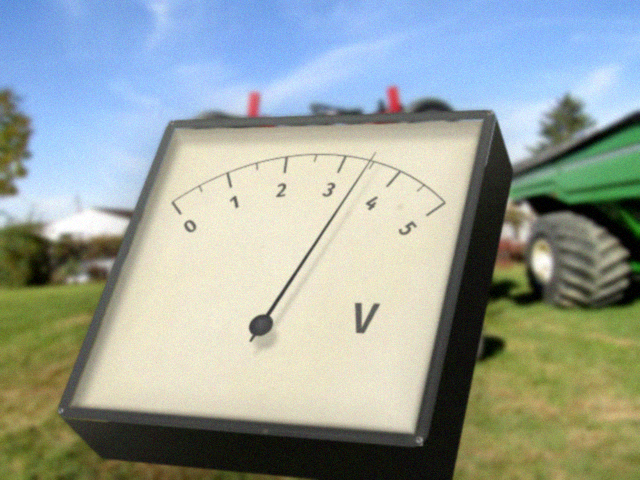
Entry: 3.5 V
